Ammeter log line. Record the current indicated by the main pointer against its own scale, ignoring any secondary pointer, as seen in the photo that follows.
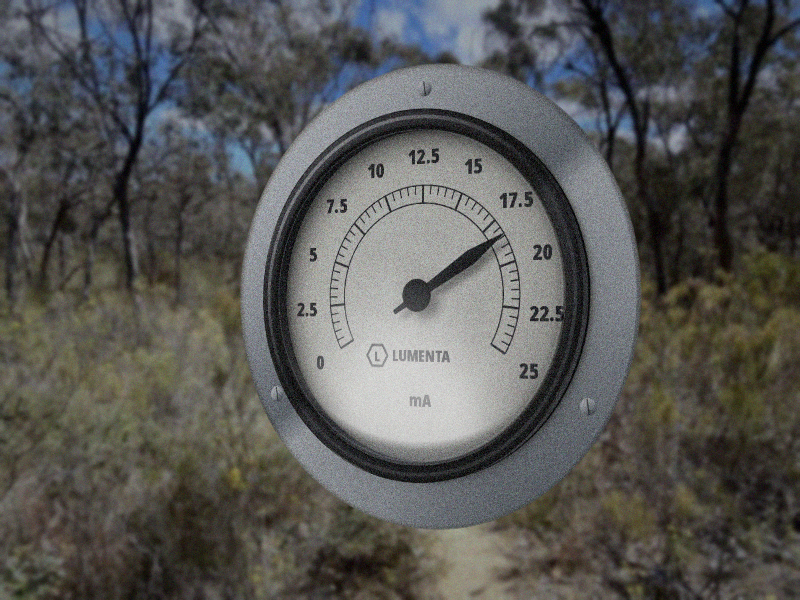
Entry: 18.5 mA
